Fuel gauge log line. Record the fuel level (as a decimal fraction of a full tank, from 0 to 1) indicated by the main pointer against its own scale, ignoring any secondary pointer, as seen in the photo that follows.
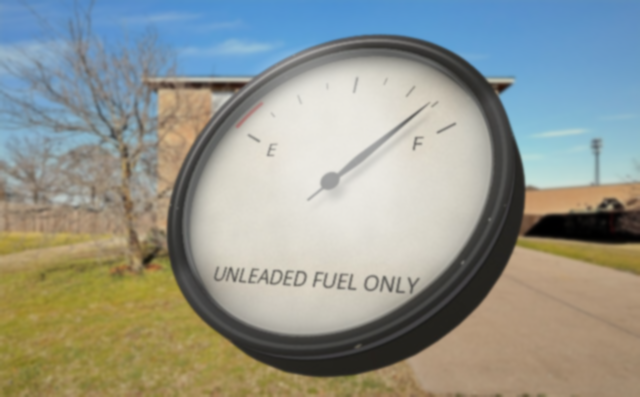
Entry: 0.875
